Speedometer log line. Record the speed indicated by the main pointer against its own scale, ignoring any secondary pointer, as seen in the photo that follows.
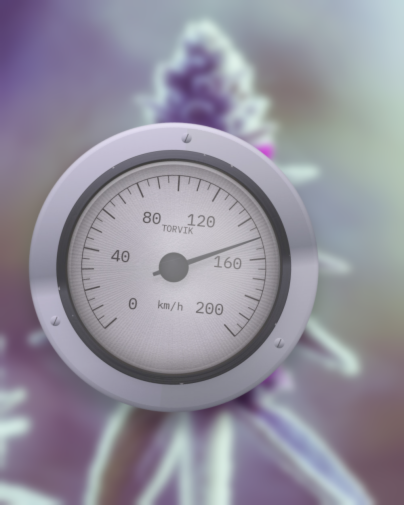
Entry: 150 km/h
